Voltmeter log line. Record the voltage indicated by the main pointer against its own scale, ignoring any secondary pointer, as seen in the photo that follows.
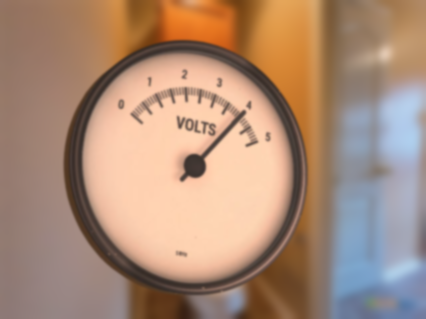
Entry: 4 V
